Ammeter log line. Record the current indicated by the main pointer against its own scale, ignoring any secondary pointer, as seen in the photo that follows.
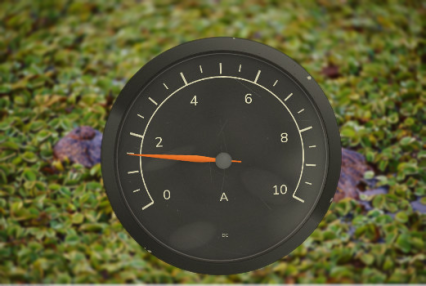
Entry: 1.5 A
